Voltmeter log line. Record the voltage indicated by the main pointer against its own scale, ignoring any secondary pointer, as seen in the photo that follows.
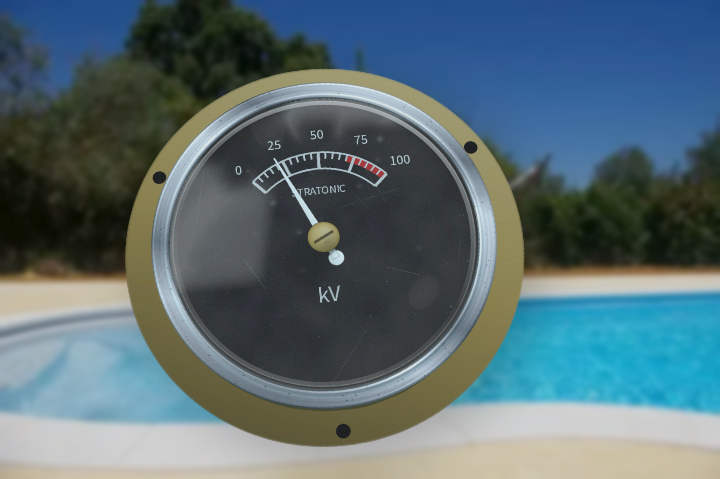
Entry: 20 kV
